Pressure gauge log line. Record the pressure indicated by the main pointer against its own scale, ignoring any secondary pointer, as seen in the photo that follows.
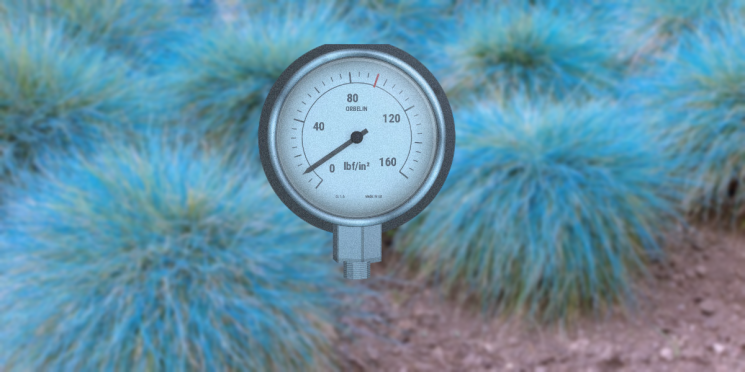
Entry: 10 psi
